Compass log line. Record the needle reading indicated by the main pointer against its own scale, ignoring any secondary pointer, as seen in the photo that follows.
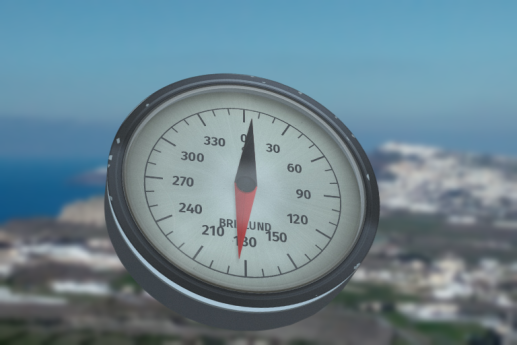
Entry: 185 °
